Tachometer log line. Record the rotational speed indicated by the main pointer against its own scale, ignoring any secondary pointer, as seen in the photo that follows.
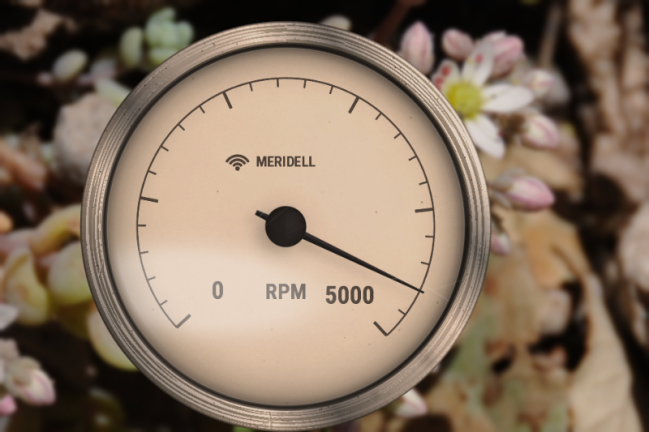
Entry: 4600 rpm
